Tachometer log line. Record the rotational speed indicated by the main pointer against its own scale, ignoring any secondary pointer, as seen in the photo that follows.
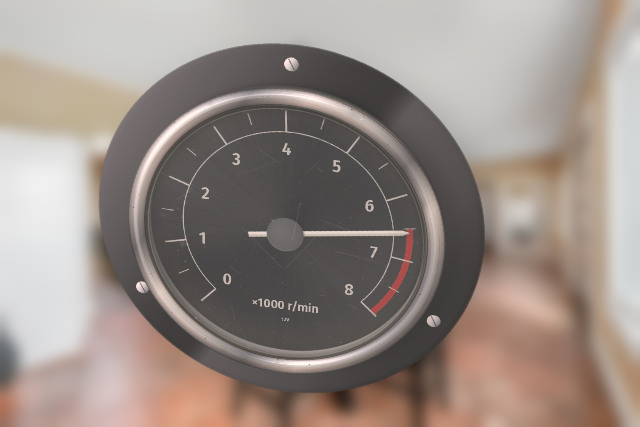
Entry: 6500 rpm
